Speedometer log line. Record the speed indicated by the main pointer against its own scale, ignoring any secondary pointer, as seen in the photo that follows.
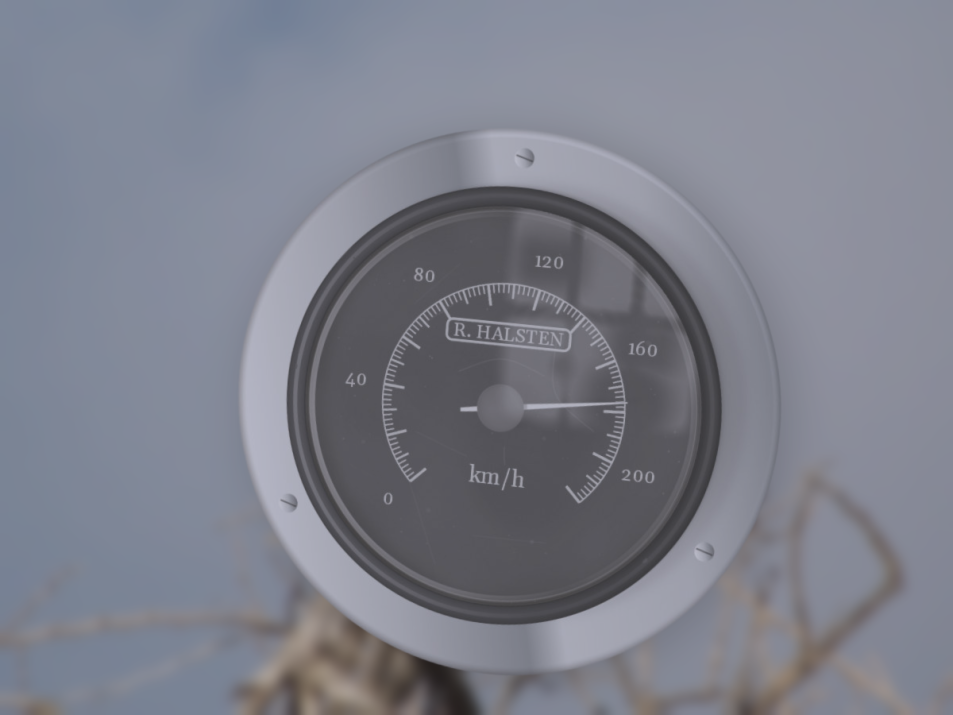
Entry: 176 km/h
